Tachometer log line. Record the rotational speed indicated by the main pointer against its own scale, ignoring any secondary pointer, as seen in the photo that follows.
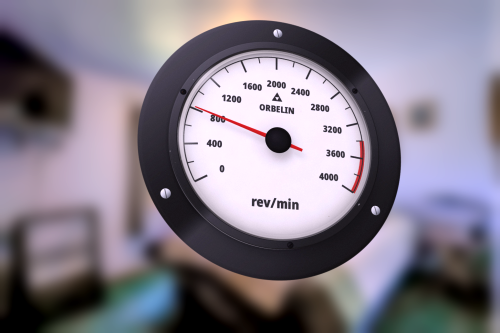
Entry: 800 rpm
